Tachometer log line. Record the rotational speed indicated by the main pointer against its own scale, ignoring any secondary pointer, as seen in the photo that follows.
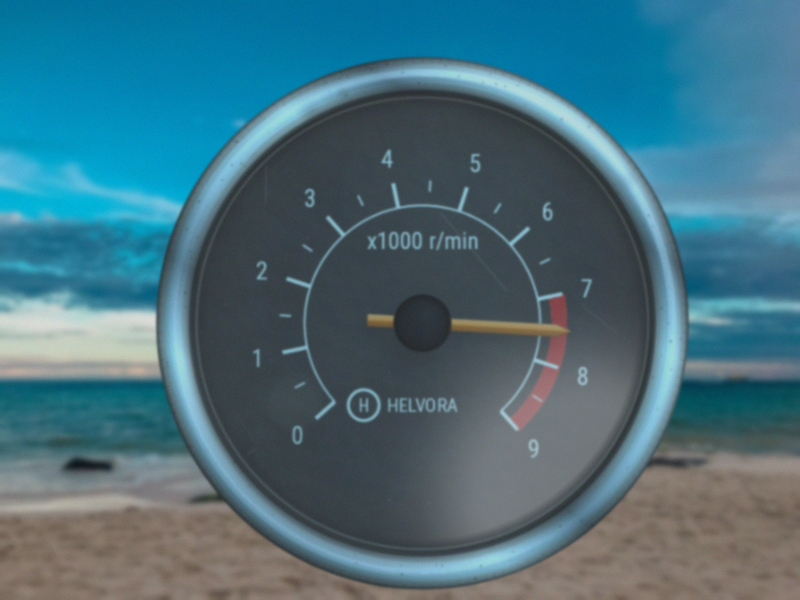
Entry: 7500 rpm
